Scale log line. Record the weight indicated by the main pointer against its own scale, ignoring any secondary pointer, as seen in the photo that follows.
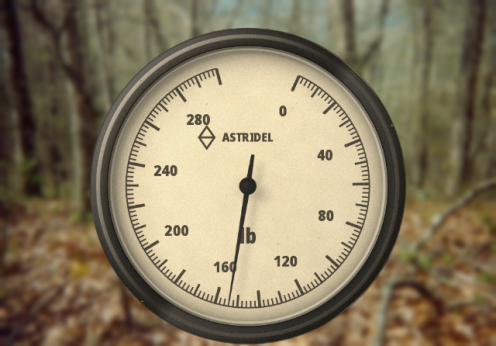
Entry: 154 lb
